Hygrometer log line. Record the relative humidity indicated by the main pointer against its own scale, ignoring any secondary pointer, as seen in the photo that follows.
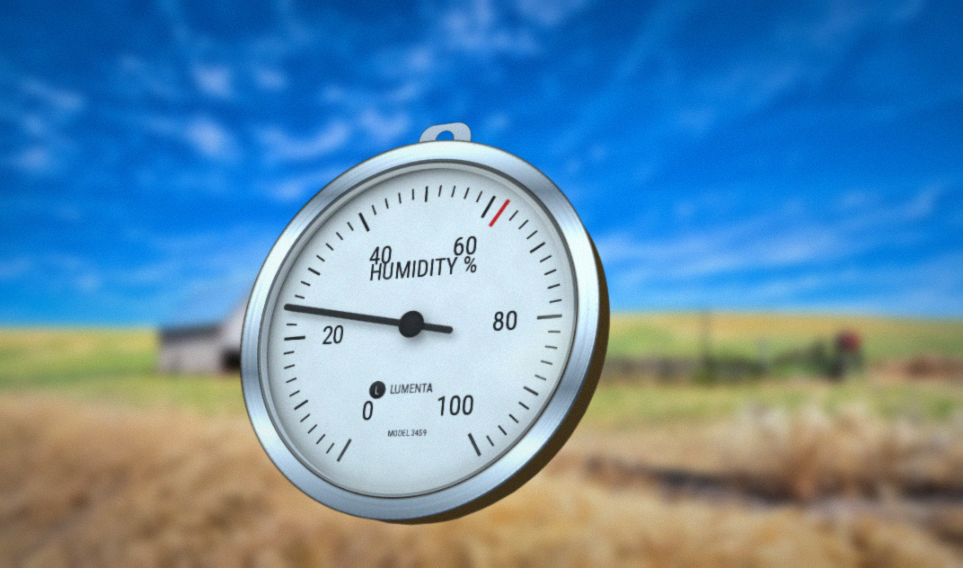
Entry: 24 %
